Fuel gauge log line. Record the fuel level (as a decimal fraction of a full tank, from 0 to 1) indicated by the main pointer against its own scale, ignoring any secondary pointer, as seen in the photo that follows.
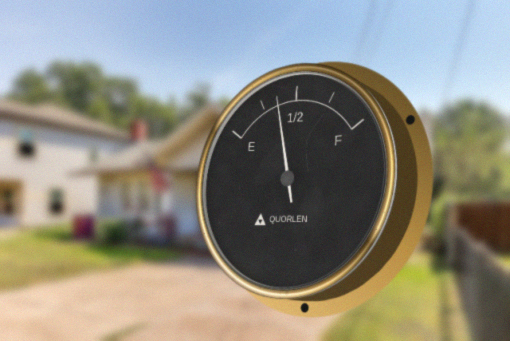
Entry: 0.375
